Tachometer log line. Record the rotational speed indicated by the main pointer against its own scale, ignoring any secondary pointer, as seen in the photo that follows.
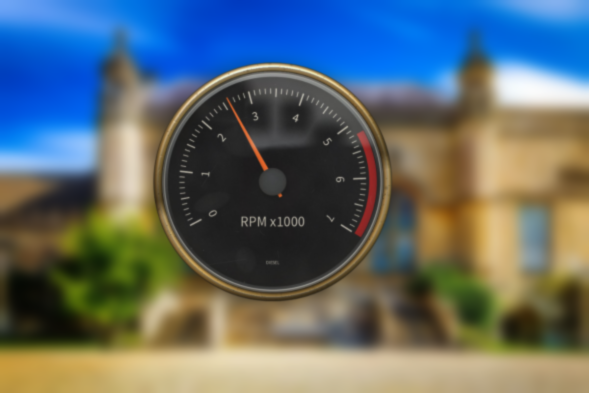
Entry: 2600 rpm
